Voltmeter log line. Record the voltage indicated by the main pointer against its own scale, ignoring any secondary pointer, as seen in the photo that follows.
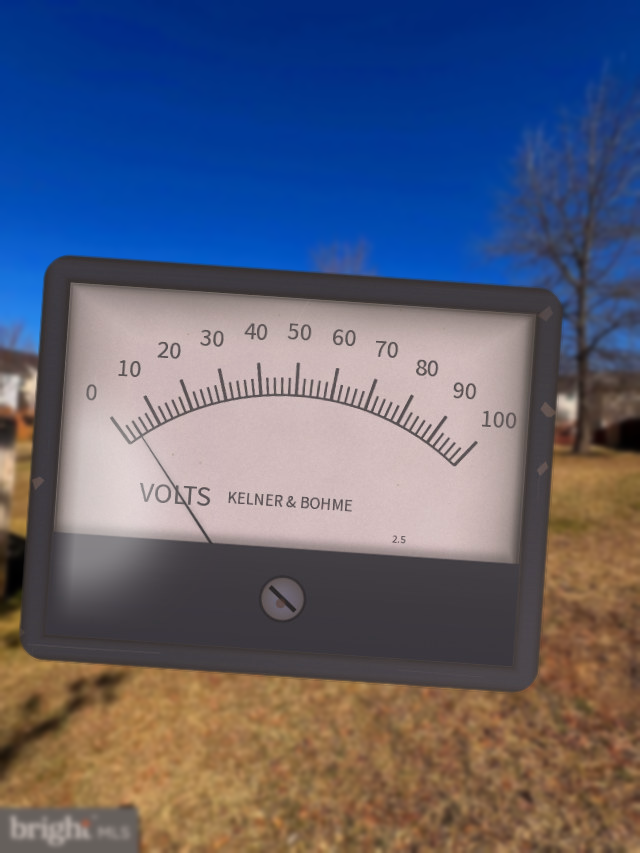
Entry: 4 V
